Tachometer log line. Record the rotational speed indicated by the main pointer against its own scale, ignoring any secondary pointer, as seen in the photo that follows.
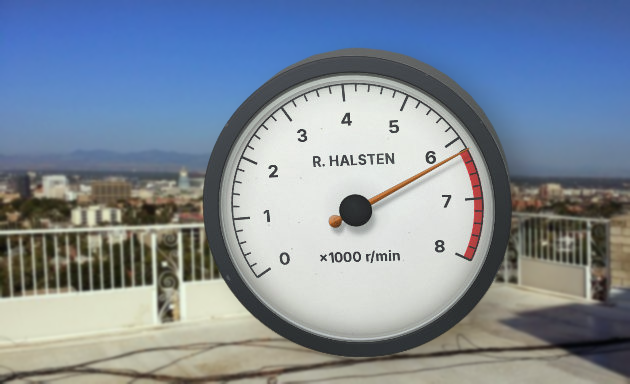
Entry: 6200 rpm
